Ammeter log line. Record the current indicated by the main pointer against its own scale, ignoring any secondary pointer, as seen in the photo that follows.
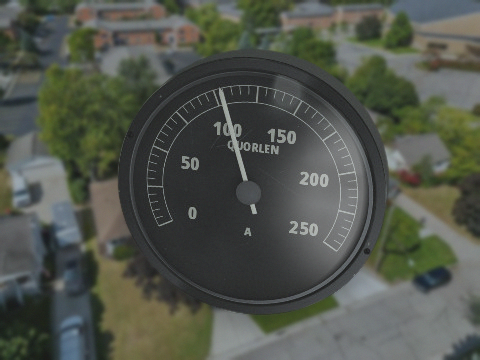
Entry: 105 A
